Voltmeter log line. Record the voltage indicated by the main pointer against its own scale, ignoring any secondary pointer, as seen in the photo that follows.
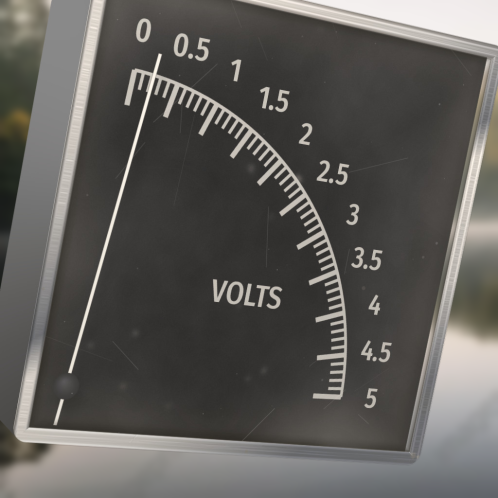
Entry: 0.2 V
